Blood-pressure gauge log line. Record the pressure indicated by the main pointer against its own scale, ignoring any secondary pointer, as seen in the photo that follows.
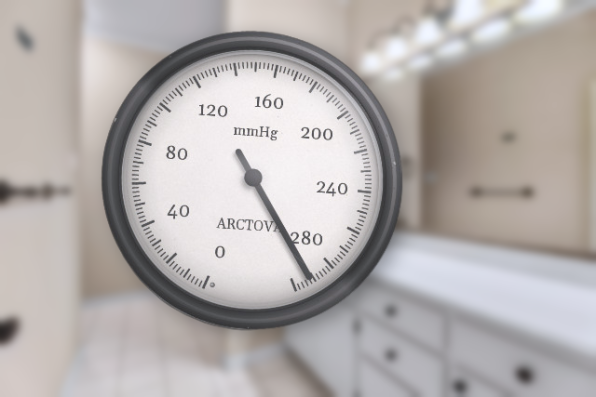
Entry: 292 mmHg
